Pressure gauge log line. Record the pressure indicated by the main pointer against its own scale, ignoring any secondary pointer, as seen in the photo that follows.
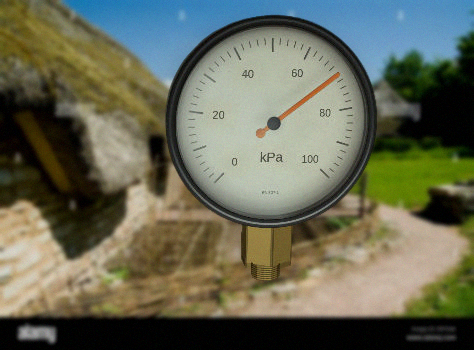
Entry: 70 kPa
